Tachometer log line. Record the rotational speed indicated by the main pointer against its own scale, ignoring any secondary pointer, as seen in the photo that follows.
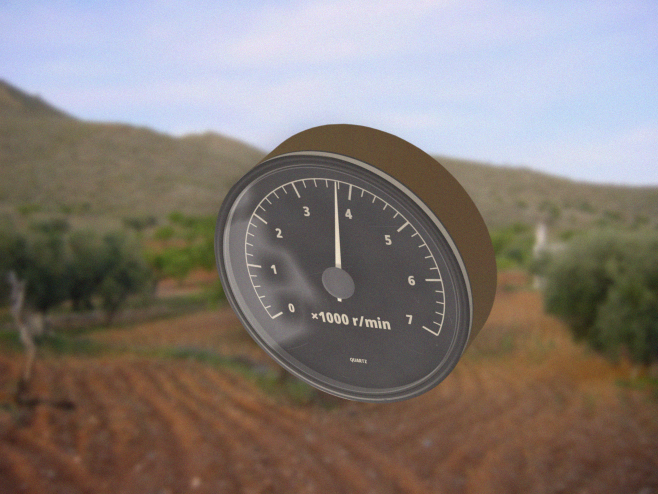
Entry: 3800 rpm
